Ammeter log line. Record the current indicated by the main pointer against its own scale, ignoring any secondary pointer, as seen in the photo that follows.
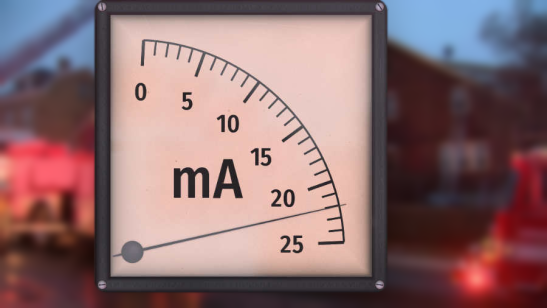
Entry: 22 mA
